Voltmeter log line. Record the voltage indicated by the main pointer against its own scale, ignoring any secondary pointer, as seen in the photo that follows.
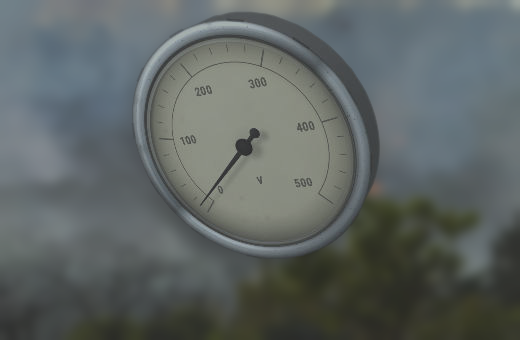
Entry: 10 V
